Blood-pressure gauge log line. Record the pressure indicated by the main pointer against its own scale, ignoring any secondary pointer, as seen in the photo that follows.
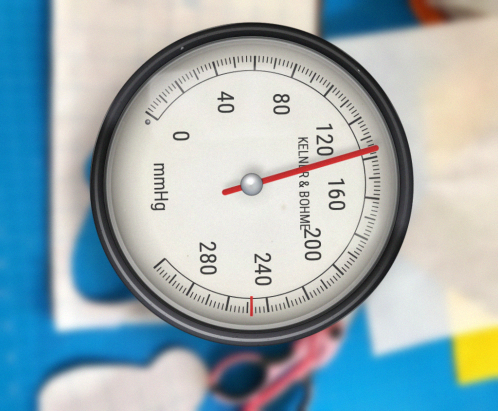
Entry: 136 mmHg
